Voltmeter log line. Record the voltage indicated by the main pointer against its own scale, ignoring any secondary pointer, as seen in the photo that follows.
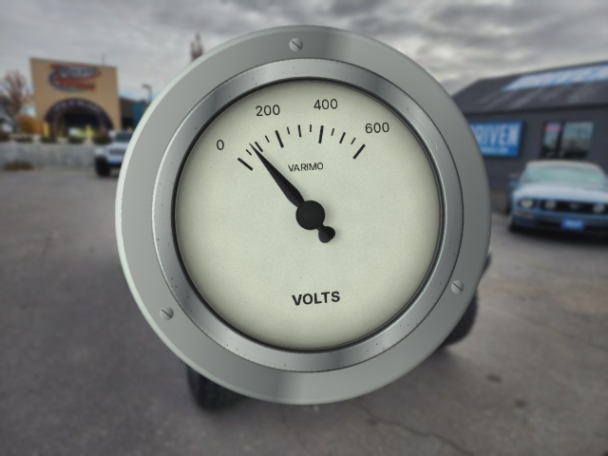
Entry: 75 V
